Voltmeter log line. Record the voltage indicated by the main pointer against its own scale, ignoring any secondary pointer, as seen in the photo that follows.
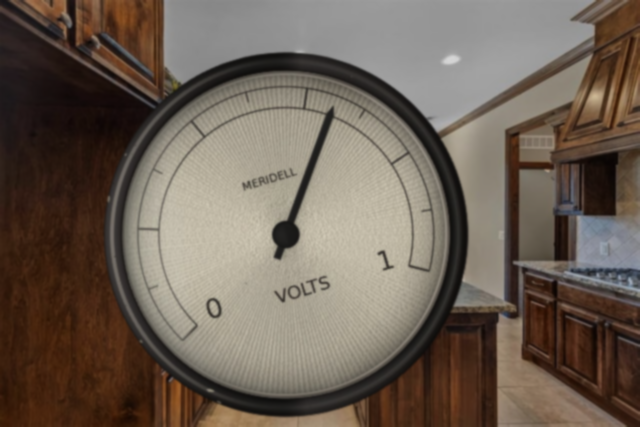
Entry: 0.65 V
